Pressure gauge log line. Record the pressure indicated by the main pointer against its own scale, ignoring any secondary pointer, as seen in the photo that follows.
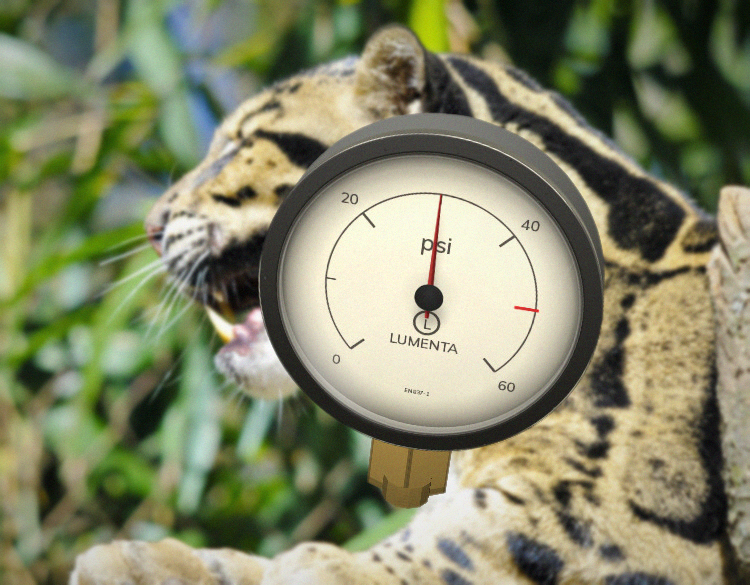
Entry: 30 psi
